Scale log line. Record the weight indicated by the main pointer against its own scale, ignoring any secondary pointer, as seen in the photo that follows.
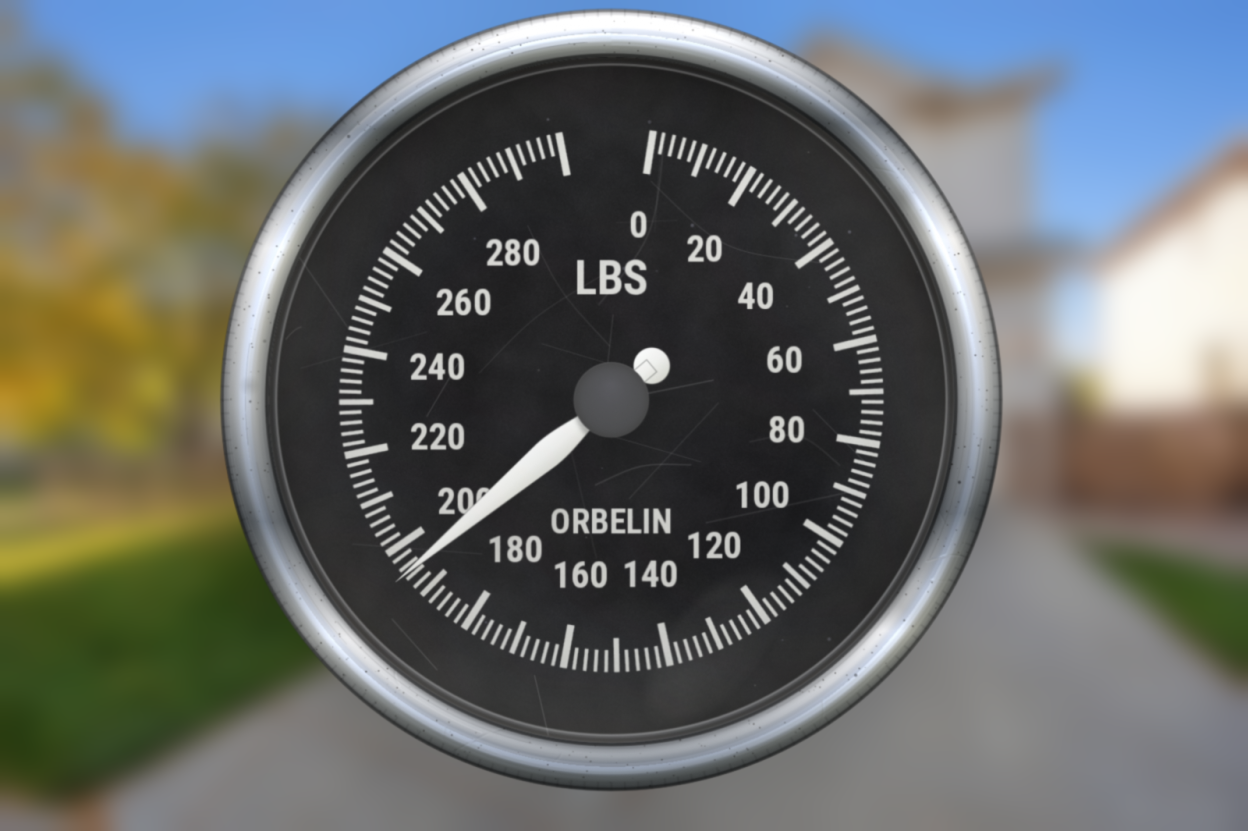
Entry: 195 lb
